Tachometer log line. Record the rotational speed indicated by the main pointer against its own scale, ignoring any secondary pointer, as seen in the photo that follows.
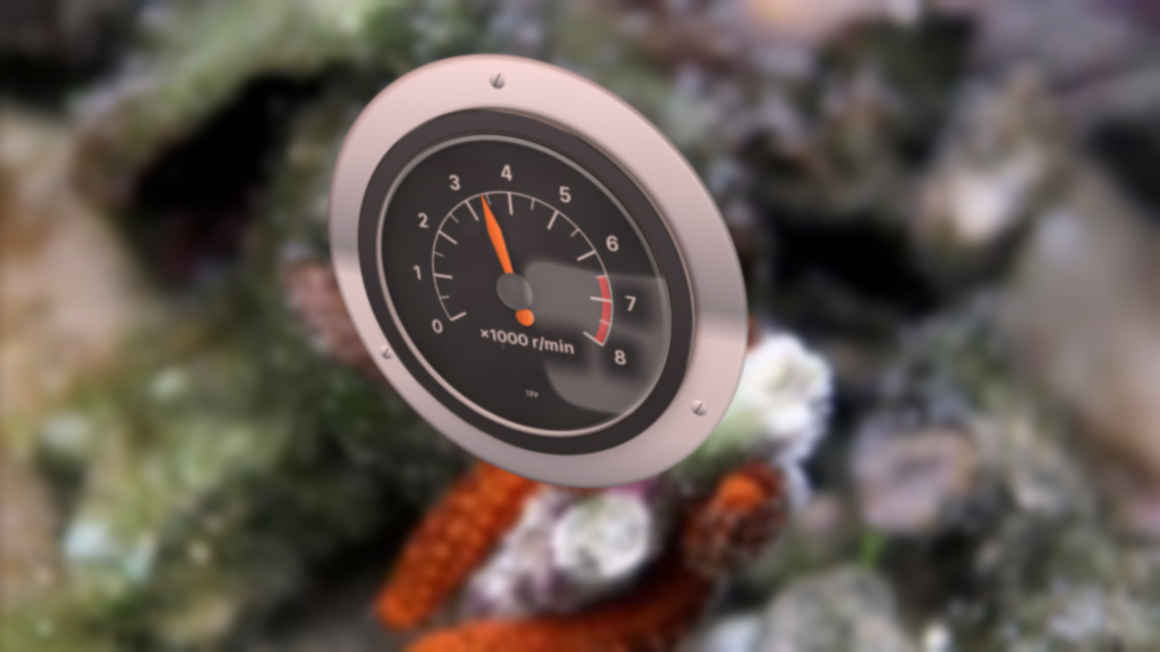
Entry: 3500 rpm
